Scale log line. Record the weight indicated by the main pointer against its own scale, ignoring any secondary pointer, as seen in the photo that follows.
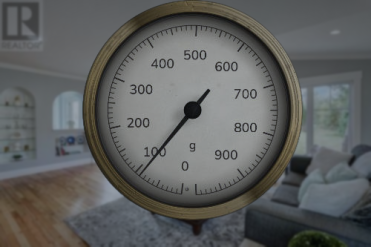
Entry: 90 g
